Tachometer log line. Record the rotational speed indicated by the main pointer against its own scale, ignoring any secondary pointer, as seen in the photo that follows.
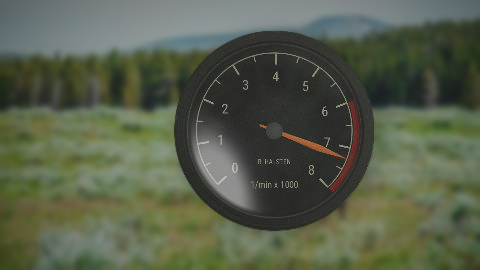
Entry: 7250 rpm
